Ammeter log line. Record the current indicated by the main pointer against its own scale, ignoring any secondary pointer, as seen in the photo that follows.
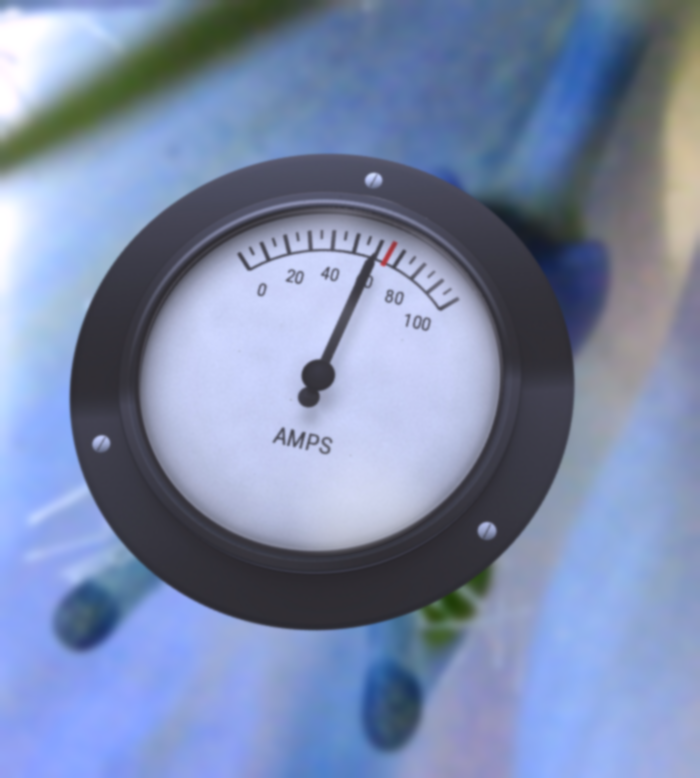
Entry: 60 A
